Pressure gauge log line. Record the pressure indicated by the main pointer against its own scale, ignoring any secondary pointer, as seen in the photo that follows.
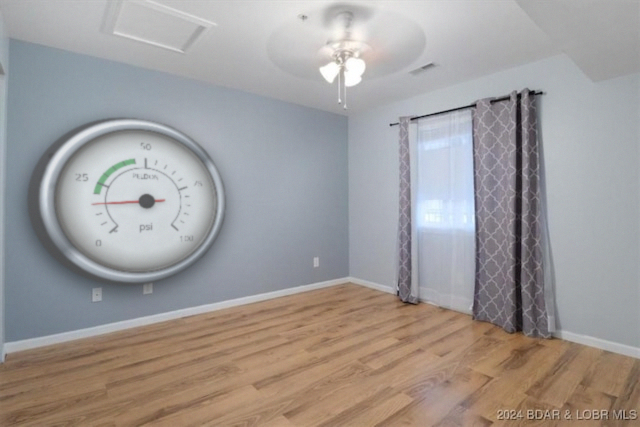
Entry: 15 psi
